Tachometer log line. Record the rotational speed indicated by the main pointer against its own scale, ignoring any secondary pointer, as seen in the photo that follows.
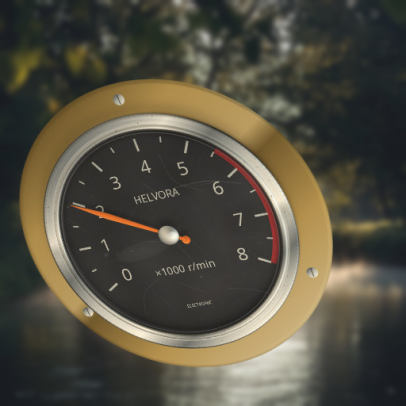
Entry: 2000 rpm
